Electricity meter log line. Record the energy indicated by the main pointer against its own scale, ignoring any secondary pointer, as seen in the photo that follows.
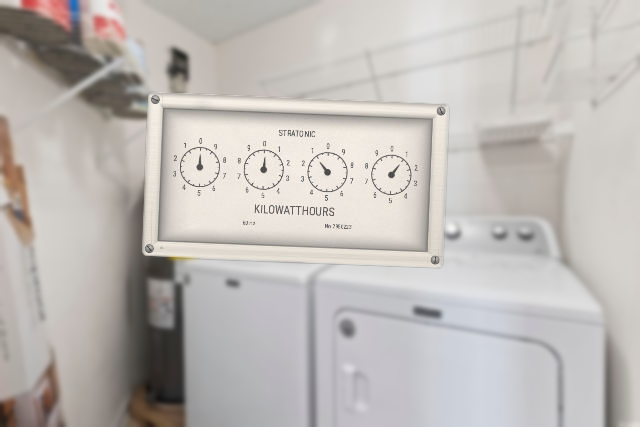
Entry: 11 kWh
